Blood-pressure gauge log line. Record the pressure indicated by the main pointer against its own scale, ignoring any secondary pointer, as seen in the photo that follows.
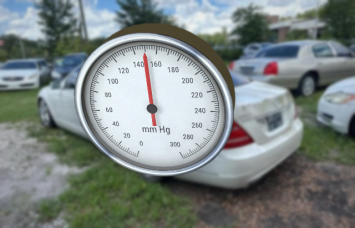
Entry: 150 mmHg
